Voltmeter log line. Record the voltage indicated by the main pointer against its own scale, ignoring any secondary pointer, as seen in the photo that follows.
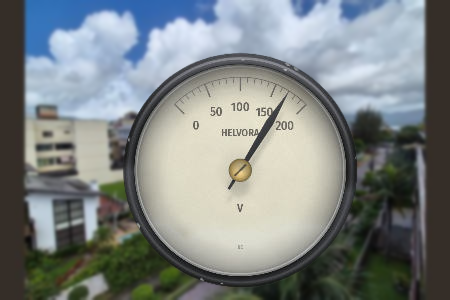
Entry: 170 V
